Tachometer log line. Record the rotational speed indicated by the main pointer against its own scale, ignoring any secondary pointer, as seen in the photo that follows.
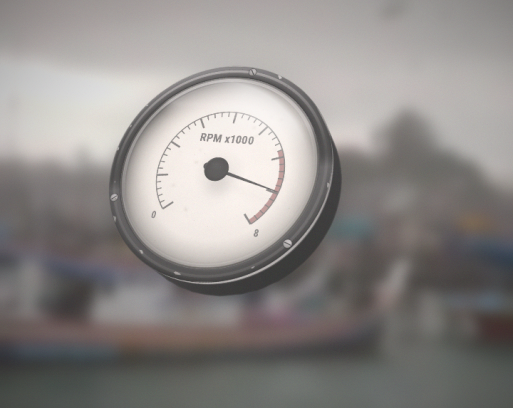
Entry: 7000 rpm
